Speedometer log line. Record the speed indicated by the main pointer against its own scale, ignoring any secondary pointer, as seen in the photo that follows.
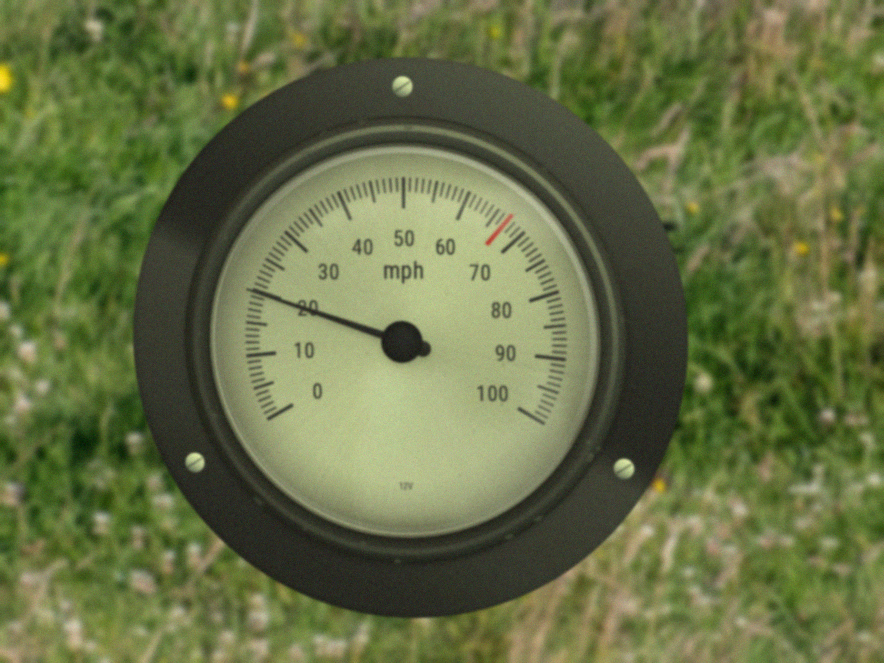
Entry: 20 mph
